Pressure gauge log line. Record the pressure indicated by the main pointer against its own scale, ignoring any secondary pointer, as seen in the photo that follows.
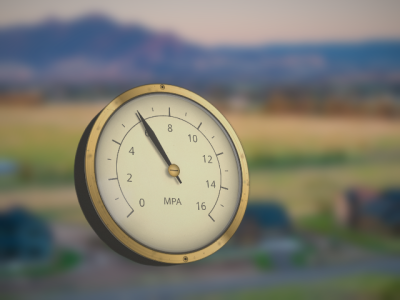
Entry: 6 MPa
